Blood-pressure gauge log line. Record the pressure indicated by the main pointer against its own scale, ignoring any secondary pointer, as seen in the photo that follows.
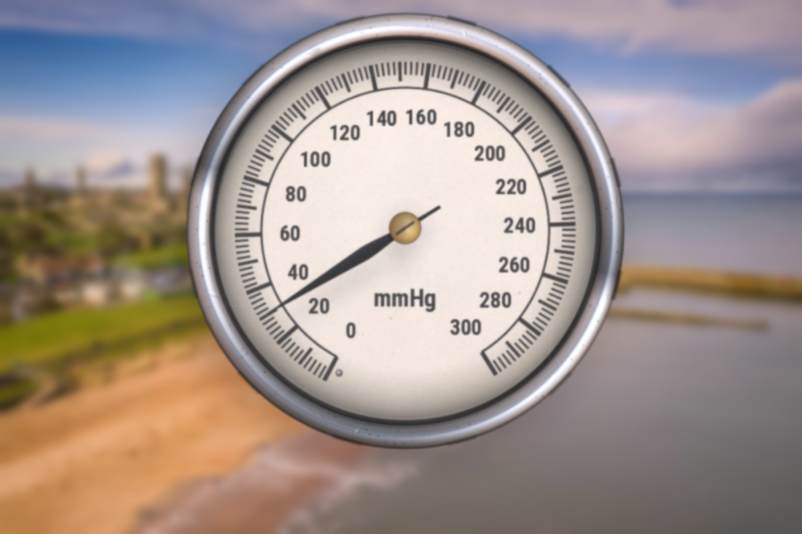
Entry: 30 mmHg
